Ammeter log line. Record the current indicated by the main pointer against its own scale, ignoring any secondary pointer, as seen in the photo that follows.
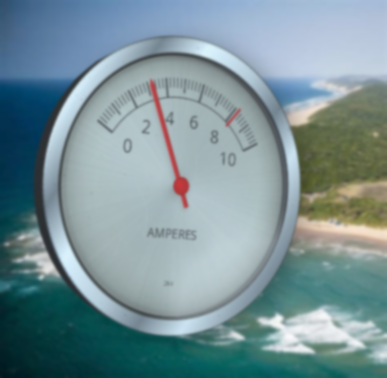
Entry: 3 A
